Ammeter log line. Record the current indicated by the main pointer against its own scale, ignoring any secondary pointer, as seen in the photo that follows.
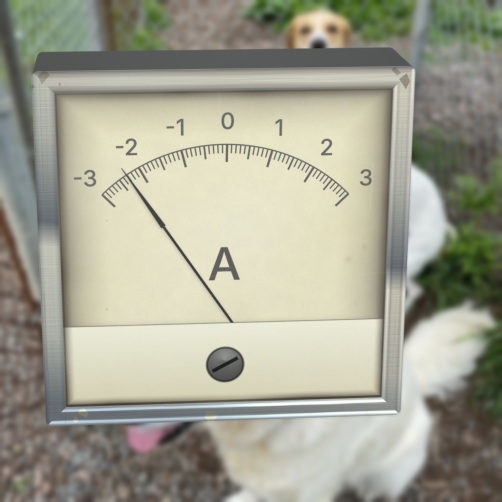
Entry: -2.3 A
